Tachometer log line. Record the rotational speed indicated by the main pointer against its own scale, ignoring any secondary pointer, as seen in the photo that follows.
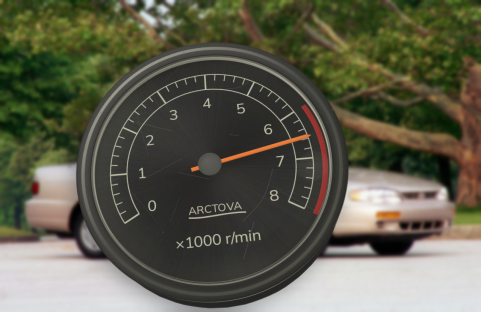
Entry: 6600 rpm
